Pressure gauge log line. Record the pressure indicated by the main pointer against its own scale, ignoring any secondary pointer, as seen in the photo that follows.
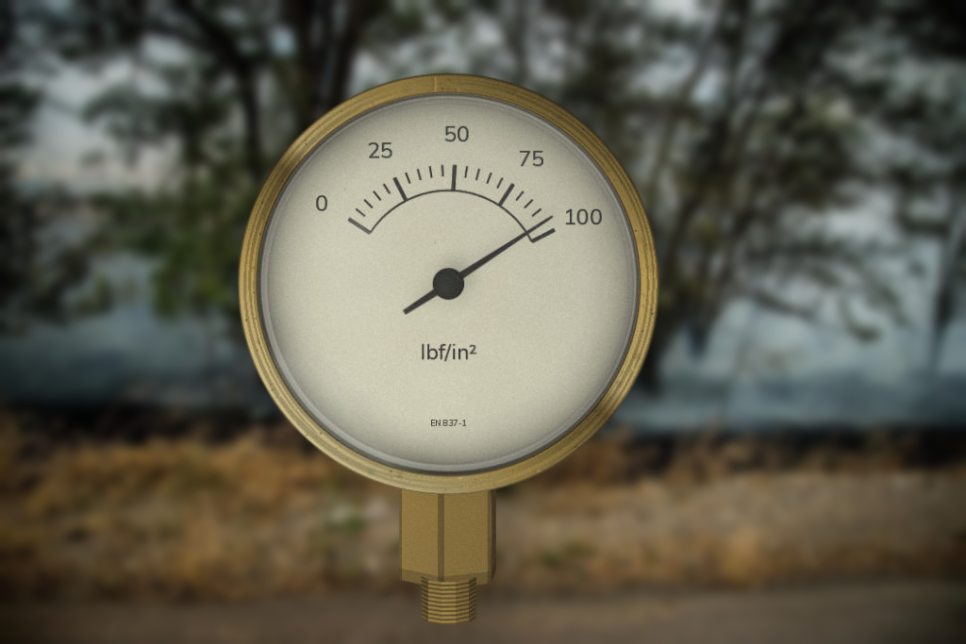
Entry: 95 psi
